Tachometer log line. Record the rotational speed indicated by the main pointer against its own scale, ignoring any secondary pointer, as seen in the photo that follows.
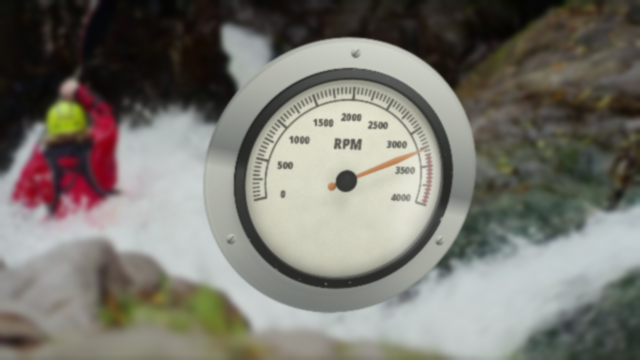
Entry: 3250 rpm
